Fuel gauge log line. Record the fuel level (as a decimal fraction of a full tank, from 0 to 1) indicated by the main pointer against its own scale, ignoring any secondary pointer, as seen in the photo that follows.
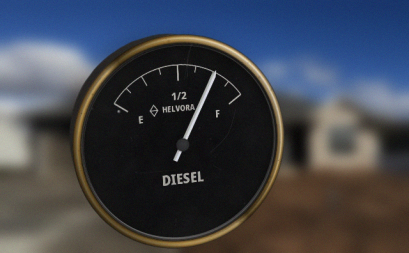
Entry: 0.75
